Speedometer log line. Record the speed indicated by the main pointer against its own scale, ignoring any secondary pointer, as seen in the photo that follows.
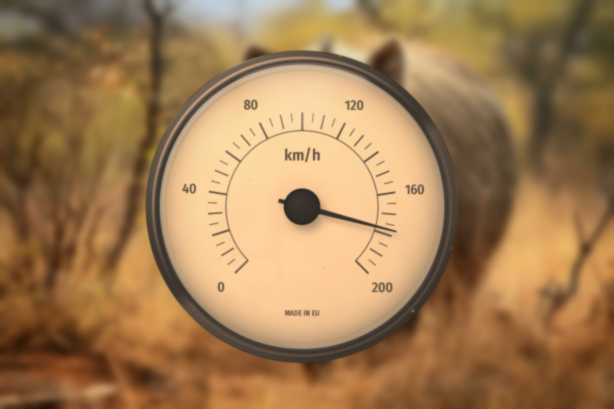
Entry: 177.5 km/h
